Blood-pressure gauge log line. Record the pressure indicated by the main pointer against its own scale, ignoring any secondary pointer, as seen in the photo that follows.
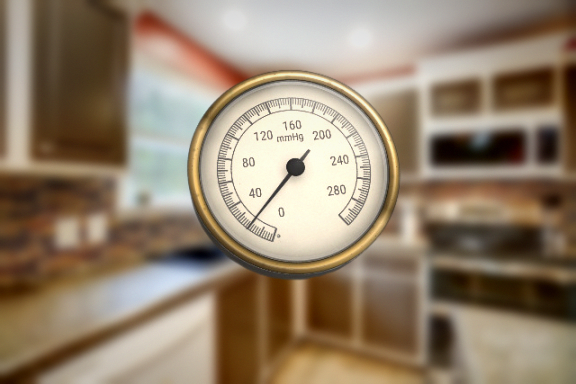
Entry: 20 mmHg
